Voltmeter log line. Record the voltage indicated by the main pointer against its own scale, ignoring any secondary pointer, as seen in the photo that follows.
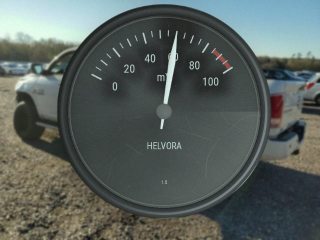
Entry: 60 mV
